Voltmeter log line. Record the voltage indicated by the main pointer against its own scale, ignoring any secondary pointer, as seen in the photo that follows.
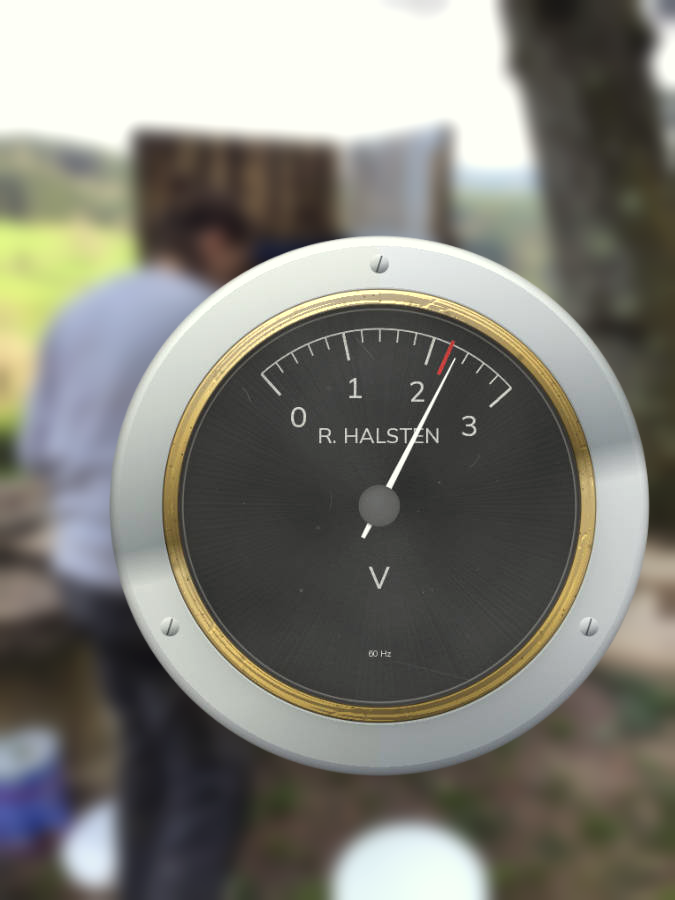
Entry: 2.3 V
